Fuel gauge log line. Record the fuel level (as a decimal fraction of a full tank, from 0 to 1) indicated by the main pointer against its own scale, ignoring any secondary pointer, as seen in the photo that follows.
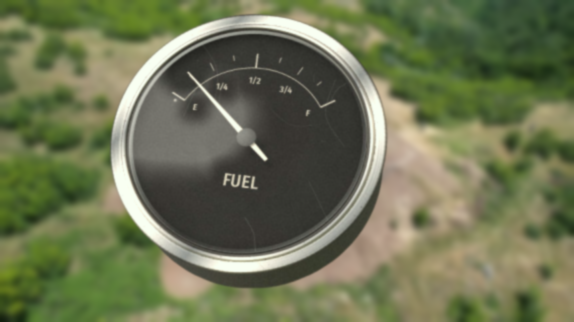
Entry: 0.125
